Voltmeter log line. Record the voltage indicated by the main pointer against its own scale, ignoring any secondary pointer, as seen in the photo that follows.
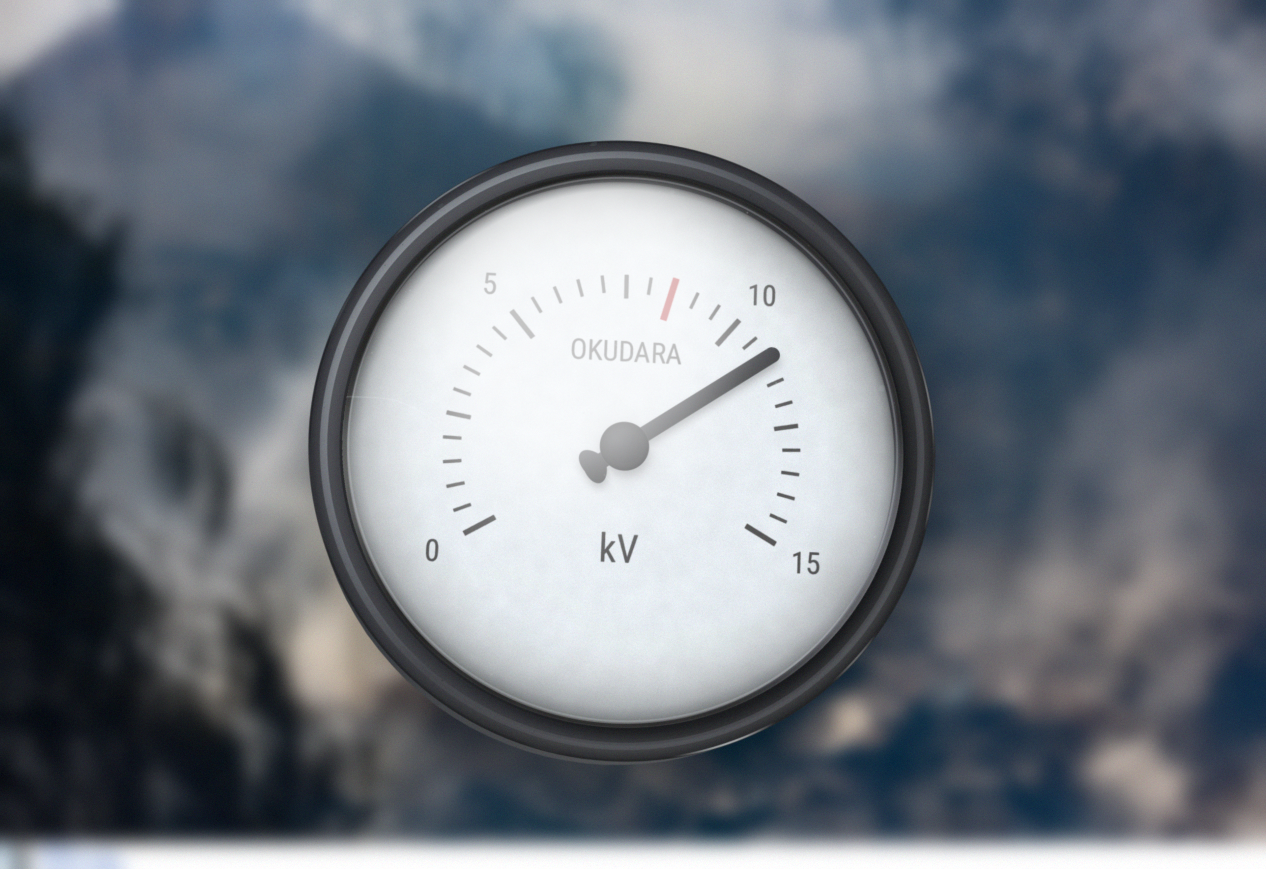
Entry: 11 kV
